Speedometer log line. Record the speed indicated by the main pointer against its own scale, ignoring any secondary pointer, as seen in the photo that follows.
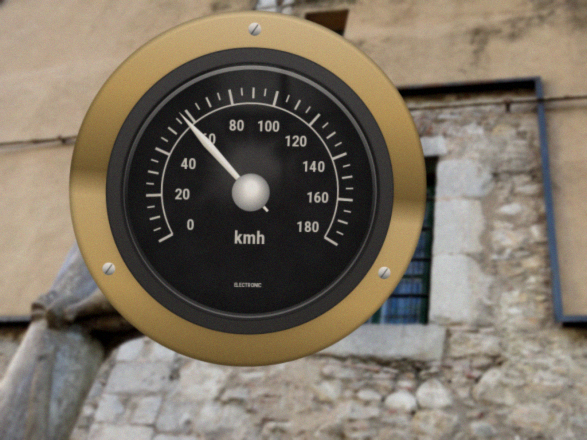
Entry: 57.5 km/h
